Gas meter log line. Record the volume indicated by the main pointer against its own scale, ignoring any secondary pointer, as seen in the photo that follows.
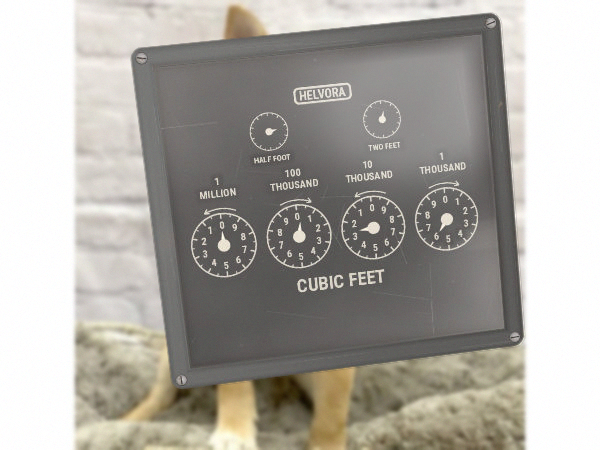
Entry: 2600 ft³
